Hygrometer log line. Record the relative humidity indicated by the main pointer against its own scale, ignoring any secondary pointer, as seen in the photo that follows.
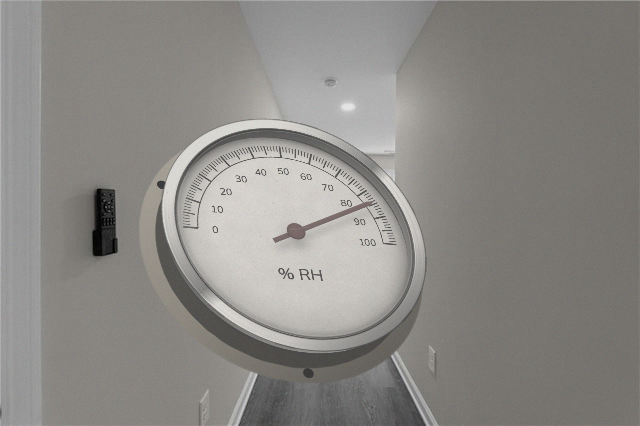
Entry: 85 %
